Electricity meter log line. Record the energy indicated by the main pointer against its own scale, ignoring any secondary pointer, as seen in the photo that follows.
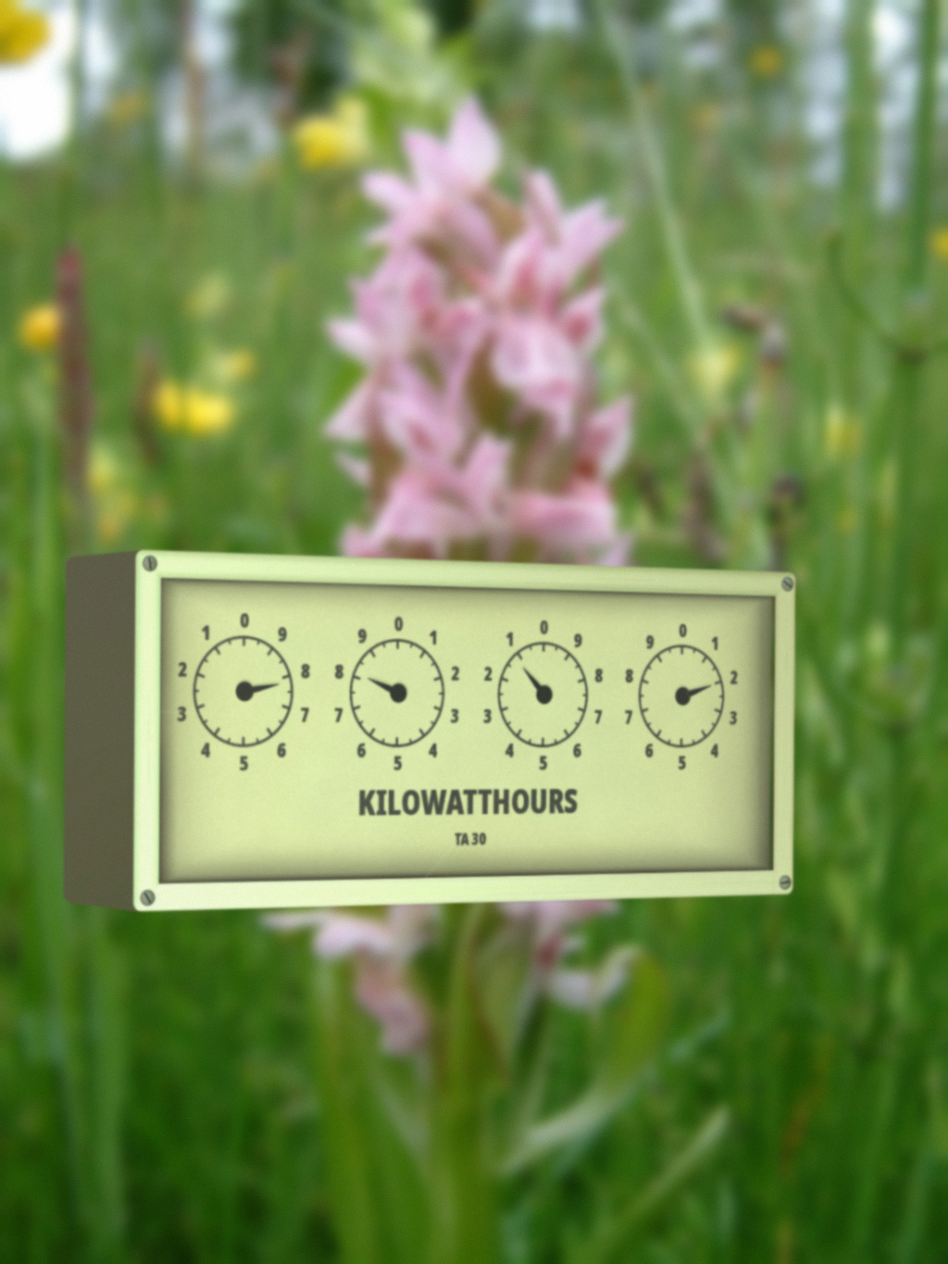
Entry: 7812 kWh
